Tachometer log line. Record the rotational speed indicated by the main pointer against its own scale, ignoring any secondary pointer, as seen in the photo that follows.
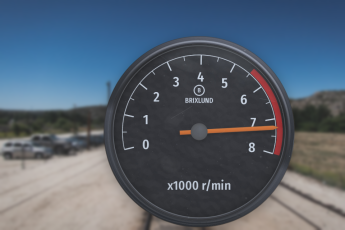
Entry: 7250 rpm
